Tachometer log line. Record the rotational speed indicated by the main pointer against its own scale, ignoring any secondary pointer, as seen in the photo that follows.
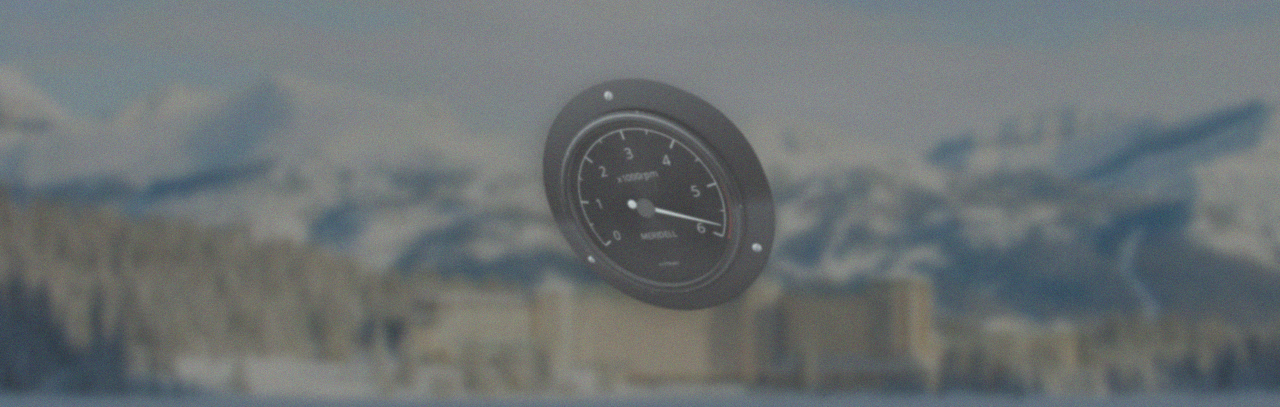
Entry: 5750 rpm
